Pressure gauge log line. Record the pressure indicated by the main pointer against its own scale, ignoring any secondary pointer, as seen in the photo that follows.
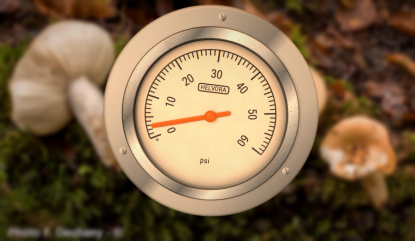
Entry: 3 psi
